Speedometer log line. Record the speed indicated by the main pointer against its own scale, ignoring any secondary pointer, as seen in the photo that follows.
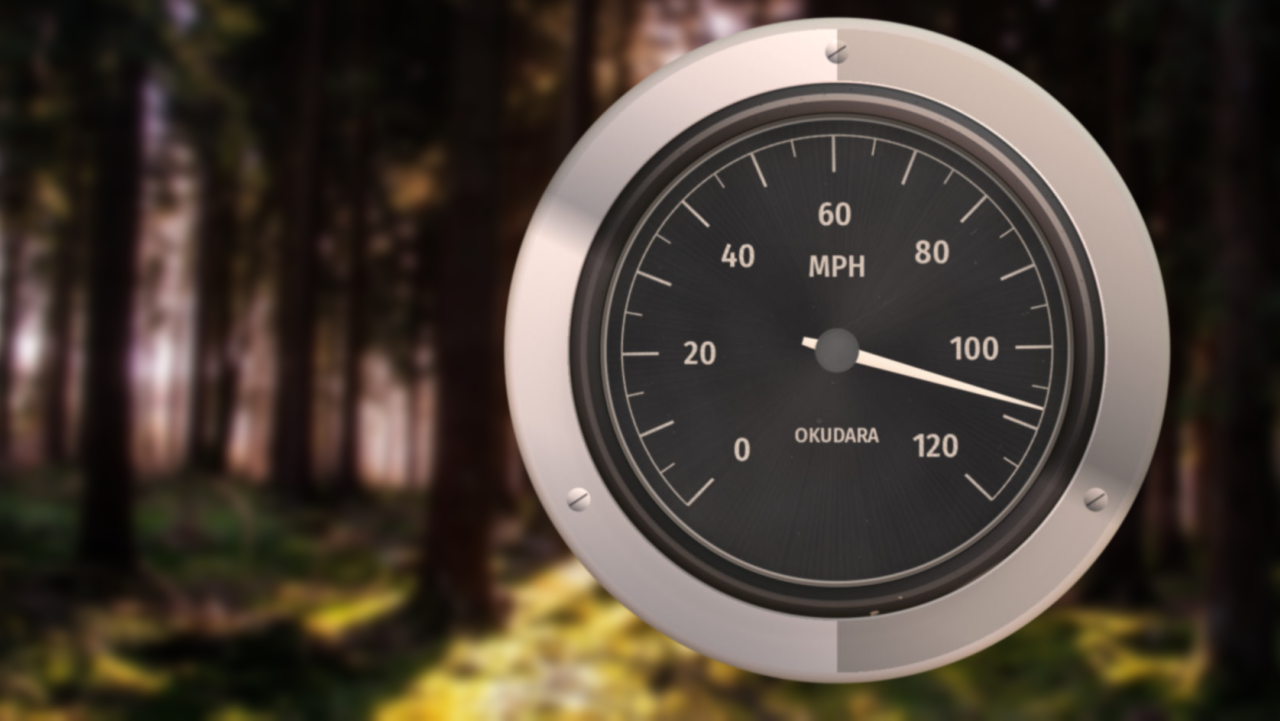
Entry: 107.5 mph
